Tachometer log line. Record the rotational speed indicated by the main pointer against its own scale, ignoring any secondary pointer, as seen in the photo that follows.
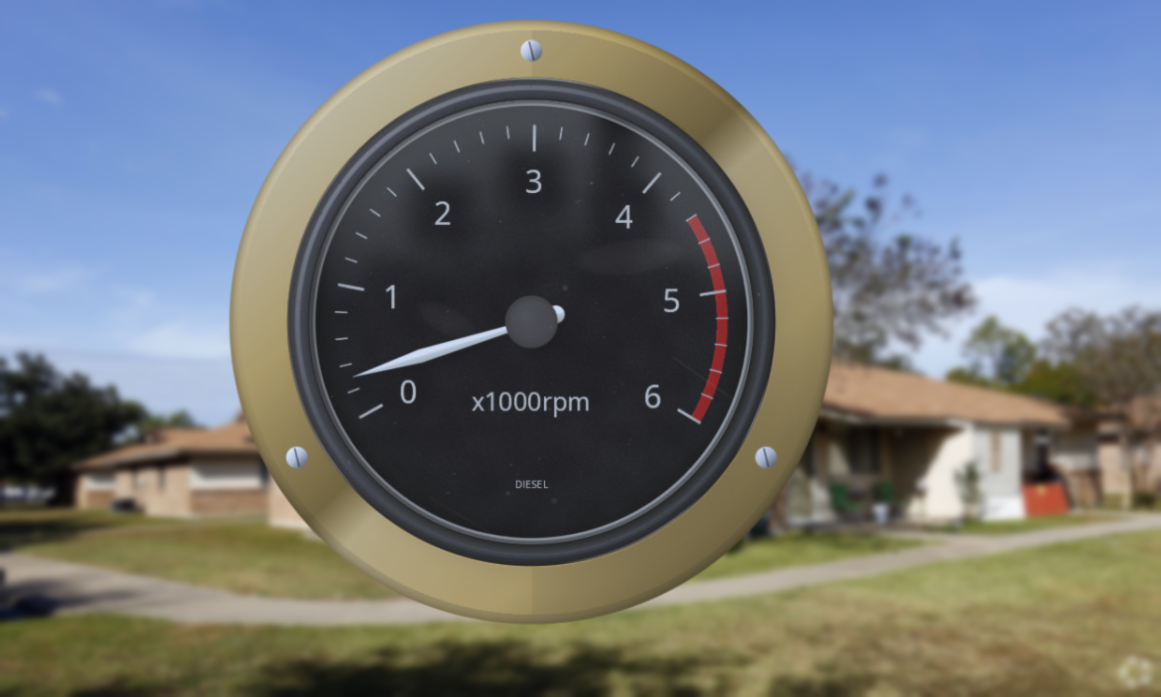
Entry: 300 rpm
